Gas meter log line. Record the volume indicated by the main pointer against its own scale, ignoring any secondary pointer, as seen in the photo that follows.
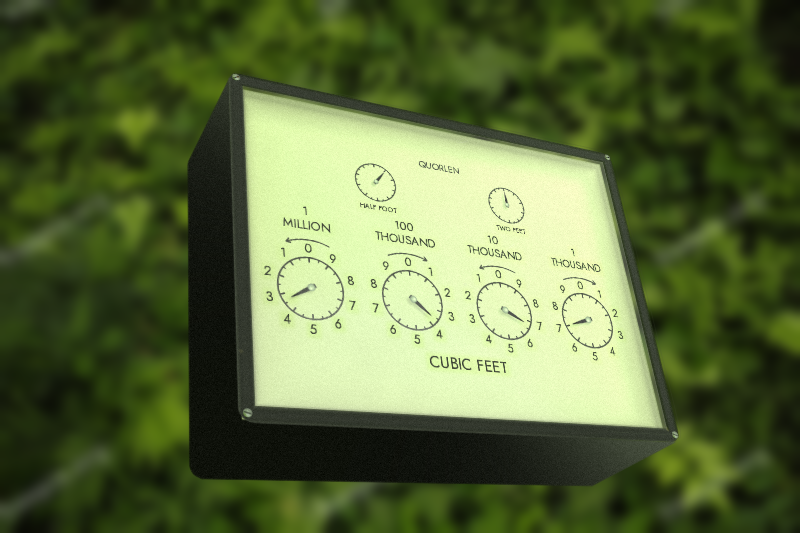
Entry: 336700 ft³
